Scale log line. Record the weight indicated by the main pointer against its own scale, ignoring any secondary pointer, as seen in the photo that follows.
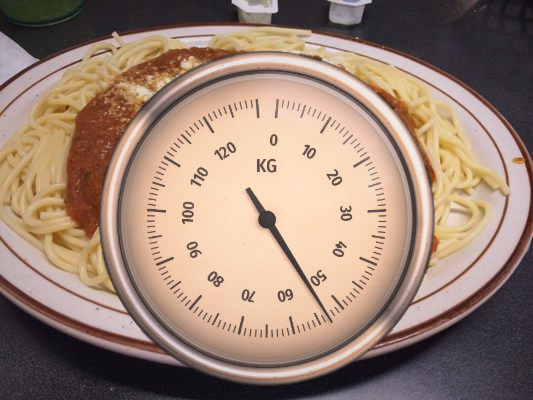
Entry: 53 kg
